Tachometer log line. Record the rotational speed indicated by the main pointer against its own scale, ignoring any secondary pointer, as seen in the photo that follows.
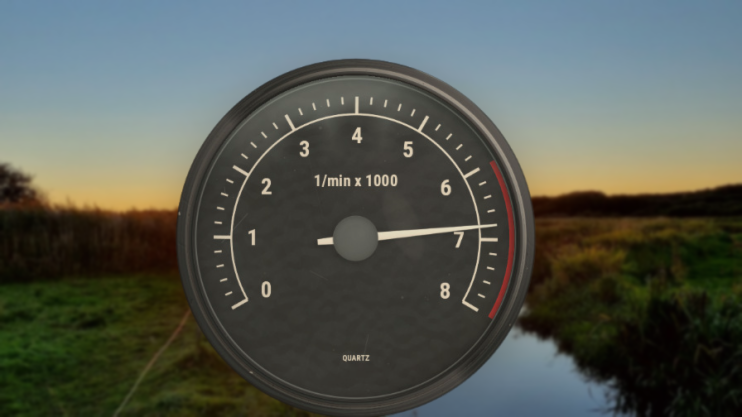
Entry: 6800 rpm
